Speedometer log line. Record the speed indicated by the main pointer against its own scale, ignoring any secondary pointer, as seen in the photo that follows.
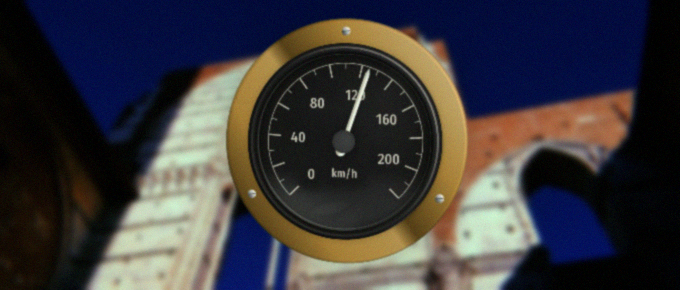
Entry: 125 km/h
